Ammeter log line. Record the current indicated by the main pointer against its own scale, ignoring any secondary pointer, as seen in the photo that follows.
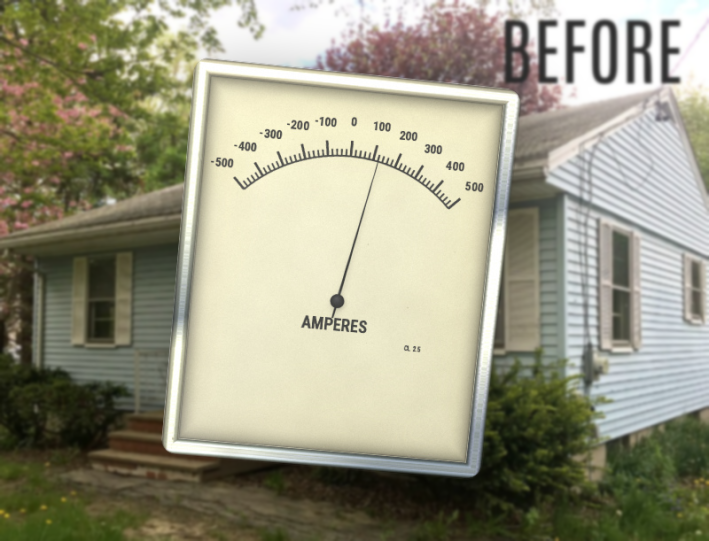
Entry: 120 A
